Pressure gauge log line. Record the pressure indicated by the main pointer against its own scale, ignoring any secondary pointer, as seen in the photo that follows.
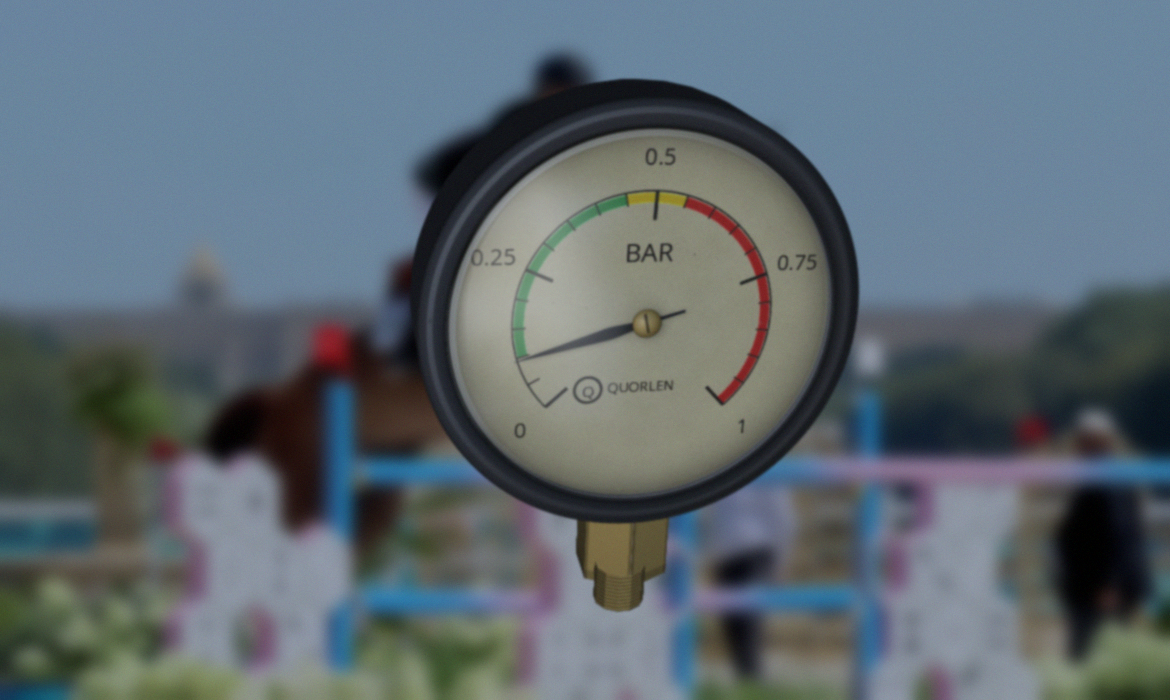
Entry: 0.1 bar
